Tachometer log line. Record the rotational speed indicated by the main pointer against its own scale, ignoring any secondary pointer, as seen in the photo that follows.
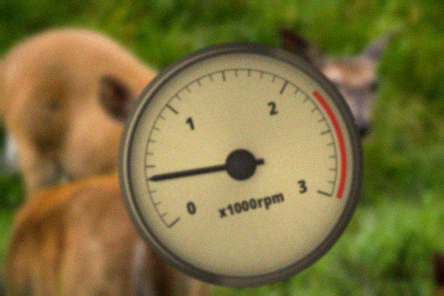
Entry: 400 rpm
